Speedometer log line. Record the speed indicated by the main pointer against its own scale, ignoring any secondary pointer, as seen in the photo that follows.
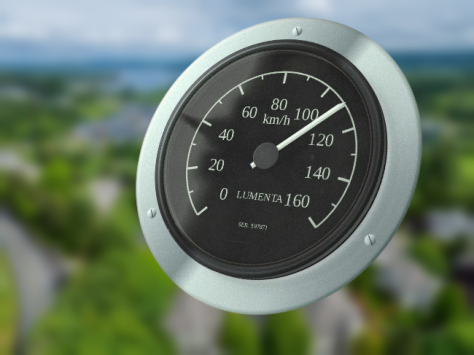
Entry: 110 km/h
